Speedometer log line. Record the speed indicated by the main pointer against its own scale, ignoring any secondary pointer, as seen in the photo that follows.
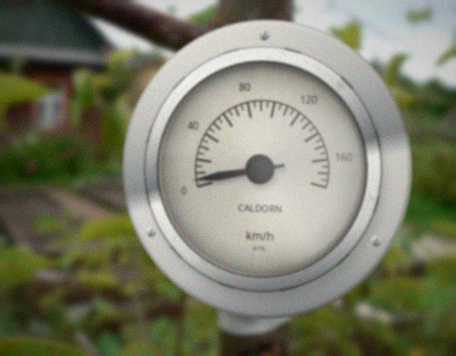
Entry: 5 km/h
